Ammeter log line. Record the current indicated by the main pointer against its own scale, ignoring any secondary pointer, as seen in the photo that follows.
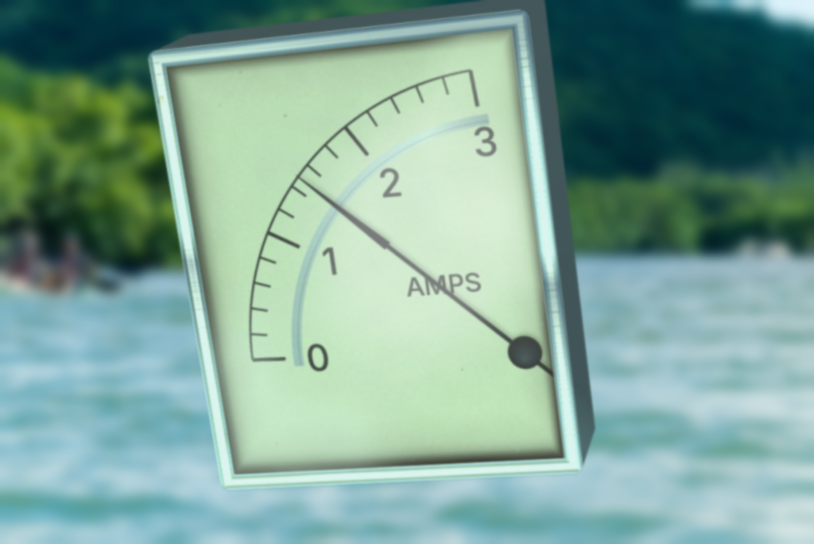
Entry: 1.5 A
